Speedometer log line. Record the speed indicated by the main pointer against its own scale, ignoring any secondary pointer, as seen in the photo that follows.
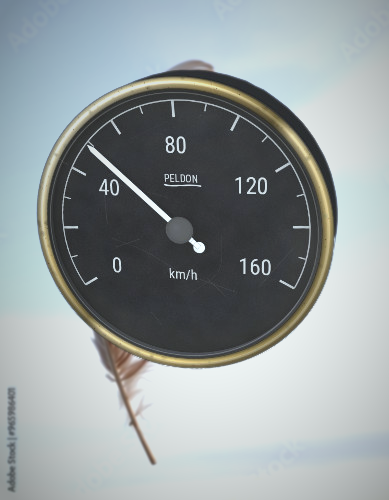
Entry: 50 km/h
